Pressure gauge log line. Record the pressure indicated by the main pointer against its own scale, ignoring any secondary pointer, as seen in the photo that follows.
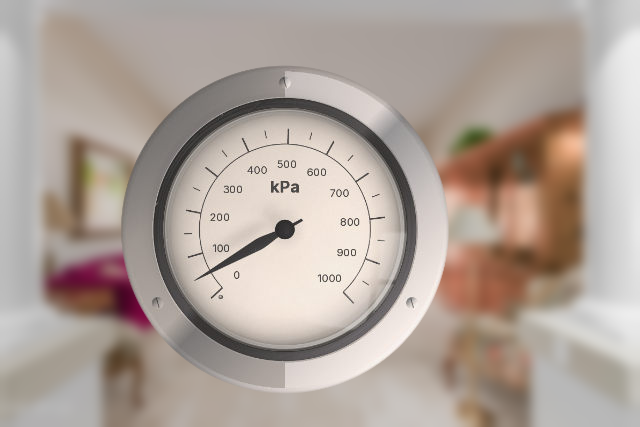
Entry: 50 kPa
